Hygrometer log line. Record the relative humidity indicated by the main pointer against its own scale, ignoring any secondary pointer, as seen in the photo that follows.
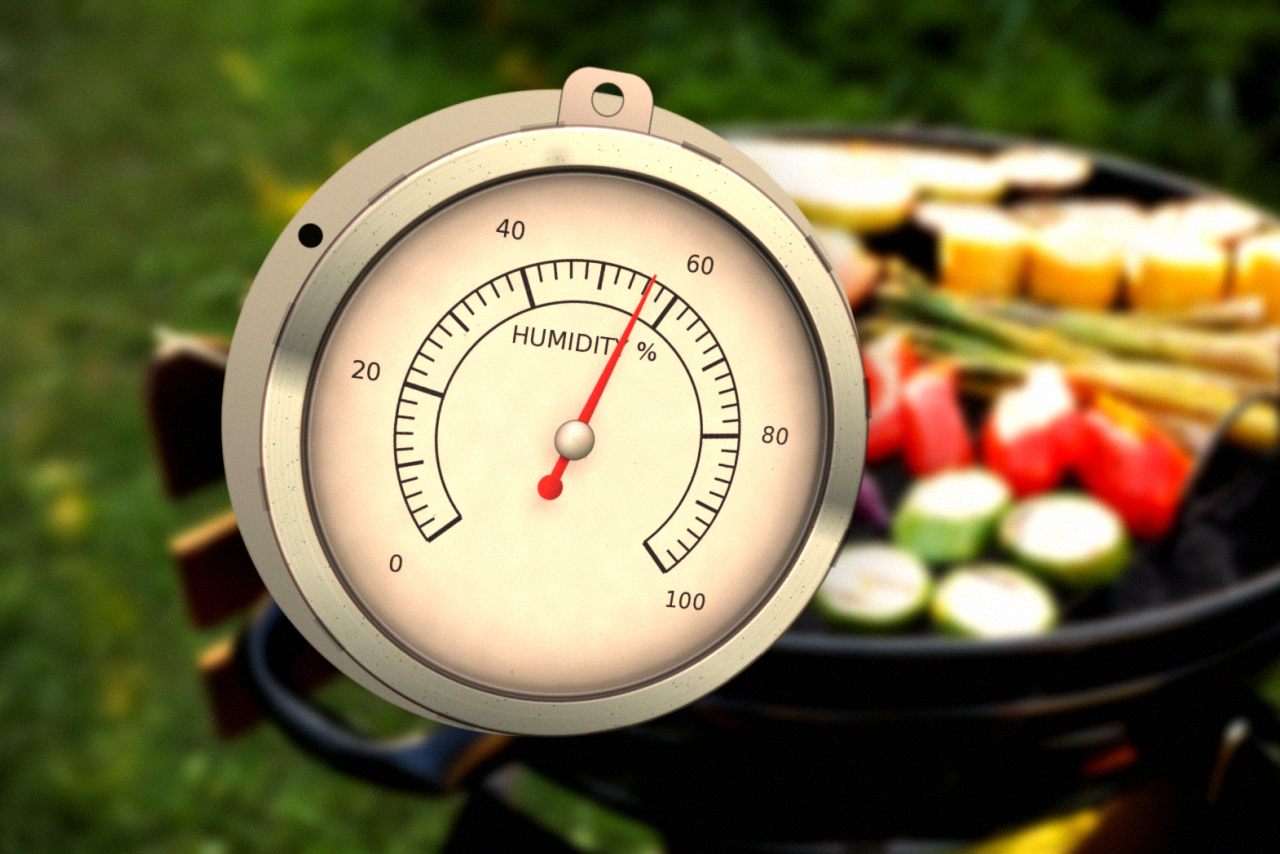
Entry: 56 %
